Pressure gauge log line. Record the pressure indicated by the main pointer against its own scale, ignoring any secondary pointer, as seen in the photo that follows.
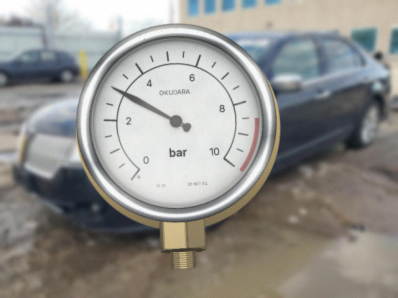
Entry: 3 bar
